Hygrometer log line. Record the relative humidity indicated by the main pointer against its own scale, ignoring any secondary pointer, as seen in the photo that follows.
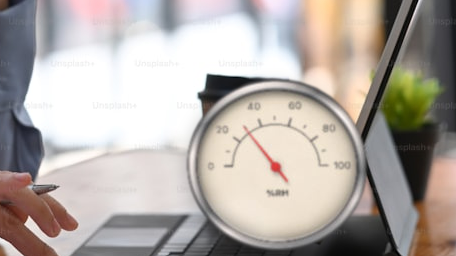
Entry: 30 %
